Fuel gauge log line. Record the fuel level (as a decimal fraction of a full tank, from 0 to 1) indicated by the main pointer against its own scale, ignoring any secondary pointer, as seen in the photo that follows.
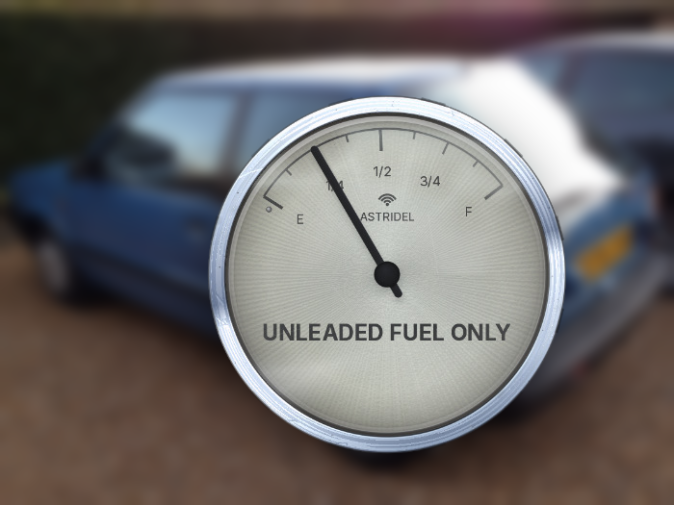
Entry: 0.25
